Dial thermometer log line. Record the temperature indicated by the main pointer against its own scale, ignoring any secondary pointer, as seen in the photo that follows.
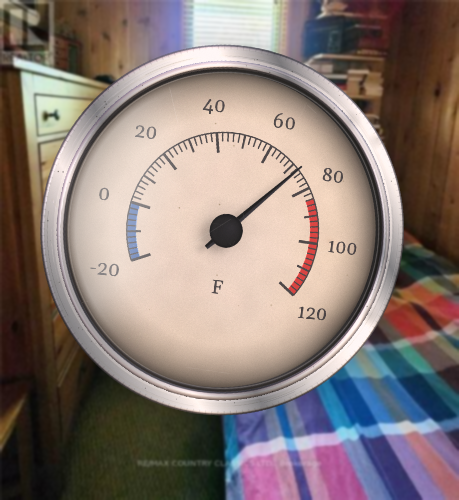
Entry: 72 °F
